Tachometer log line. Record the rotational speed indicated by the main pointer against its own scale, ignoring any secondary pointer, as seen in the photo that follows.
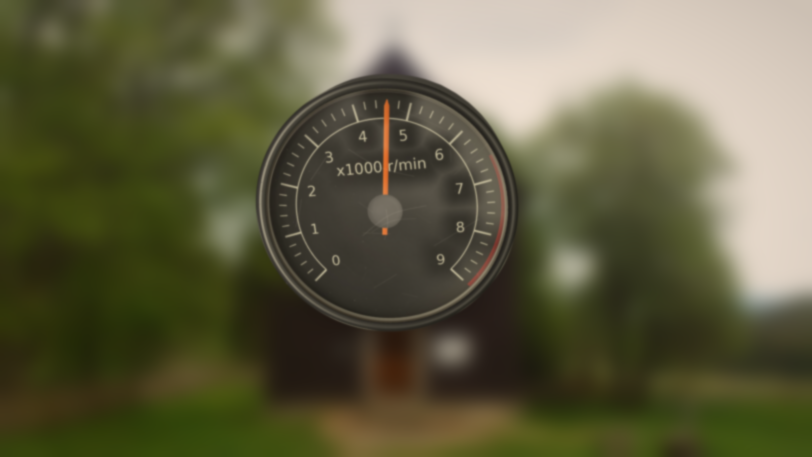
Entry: 4600 rpm
